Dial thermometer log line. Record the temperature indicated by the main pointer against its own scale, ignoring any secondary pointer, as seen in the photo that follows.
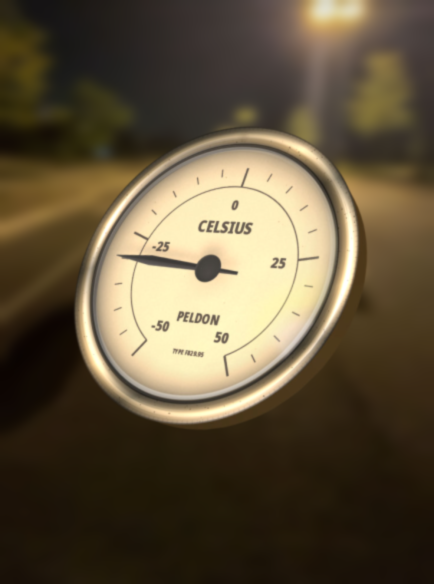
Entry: -30 °C
